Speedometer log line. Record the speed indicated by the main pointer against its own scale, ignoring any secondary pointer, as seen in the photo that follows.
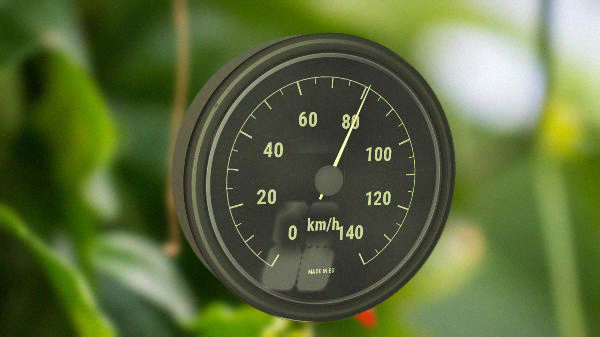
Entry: 80 km/h
